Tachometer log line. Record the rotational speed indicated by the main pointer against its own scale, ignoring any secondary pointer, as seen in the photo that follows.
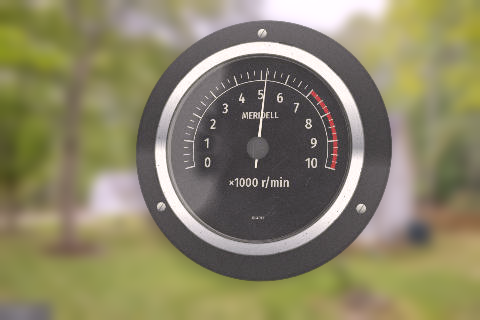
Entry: 5250 rpm
